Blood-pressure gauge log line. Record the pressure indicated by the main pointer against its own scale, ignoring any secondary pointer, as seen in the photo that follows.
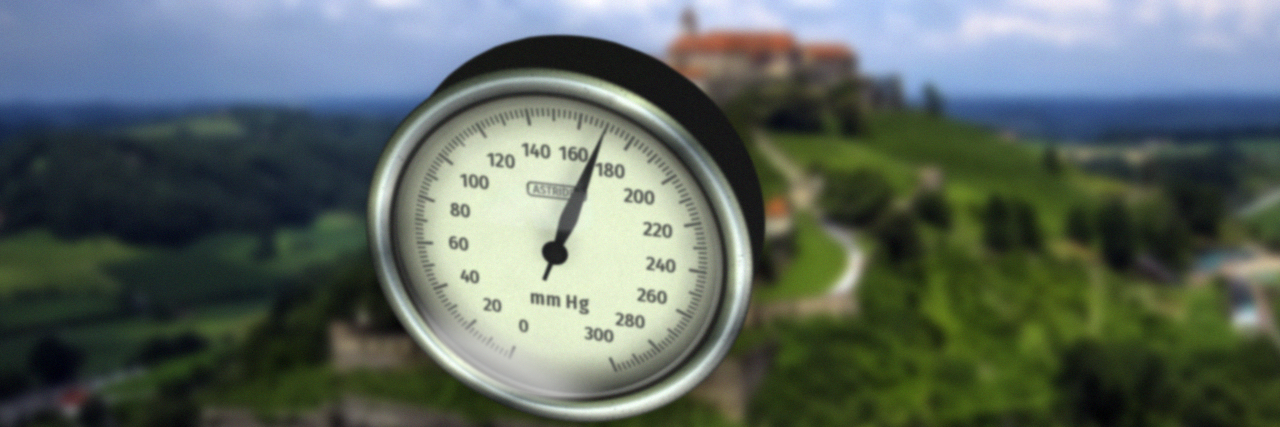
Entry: 170 mmHg
